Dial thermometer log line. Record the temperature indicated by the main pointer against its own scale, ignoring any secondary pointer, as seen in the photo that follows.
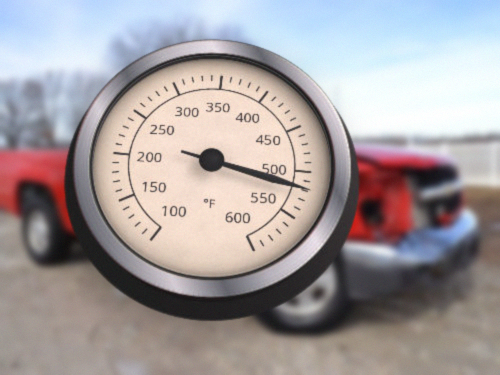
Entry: 520 °F
